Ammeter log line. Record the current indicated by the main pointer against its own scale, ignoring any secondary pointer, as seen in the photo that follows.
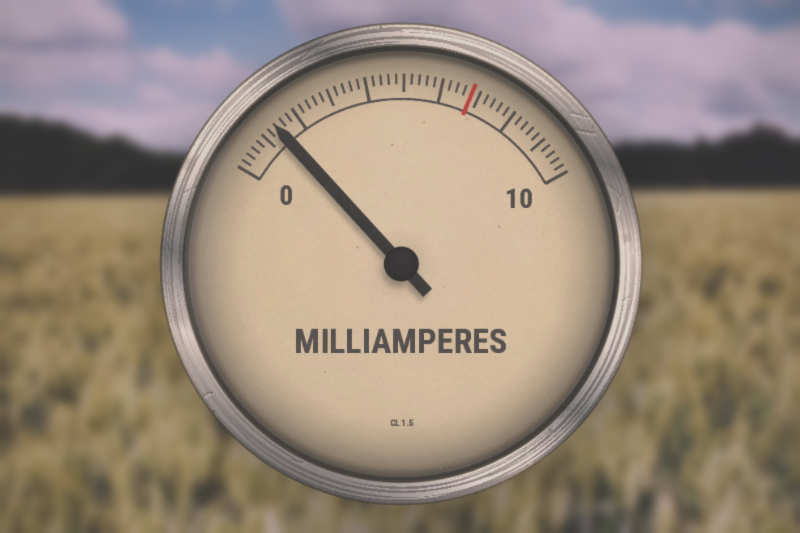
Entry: 1.4 mA
